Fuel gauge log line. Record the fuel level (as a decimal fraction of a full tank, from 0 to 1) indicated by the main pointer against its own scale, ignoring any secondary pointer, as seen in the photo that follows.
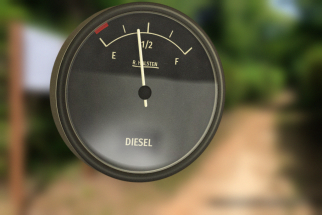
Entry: 0.375
